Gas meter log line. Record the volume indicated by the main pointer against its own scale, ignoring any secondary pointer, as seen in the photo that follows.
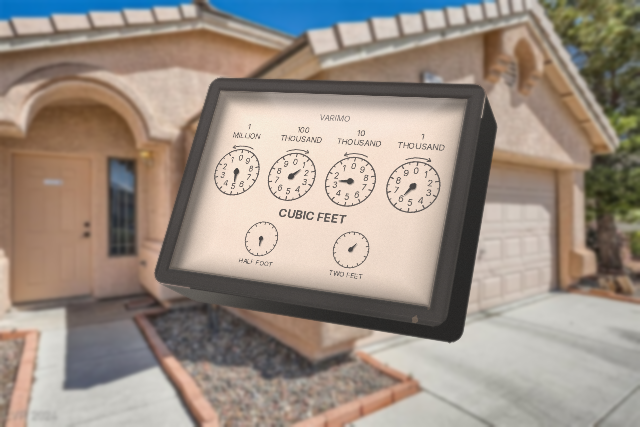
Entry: 512600 ft³
